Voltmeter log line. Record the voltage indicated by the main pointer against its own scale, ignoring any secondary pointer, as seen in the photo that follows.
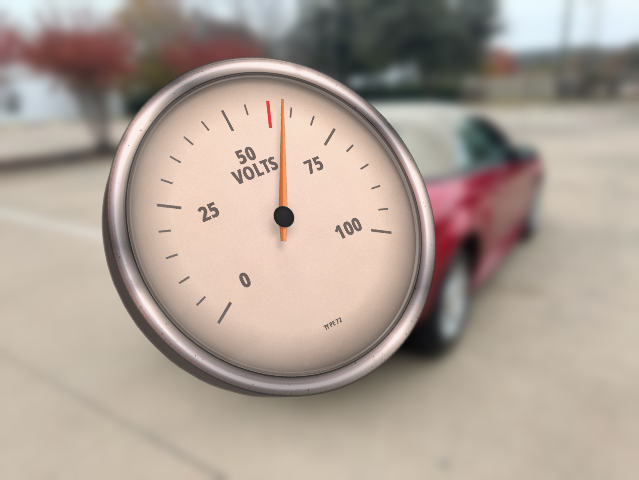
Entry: 62.5 V
